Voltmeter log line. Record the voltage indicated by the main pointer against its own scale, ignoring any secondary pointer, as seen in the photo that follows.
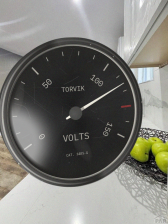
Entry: 115 V
